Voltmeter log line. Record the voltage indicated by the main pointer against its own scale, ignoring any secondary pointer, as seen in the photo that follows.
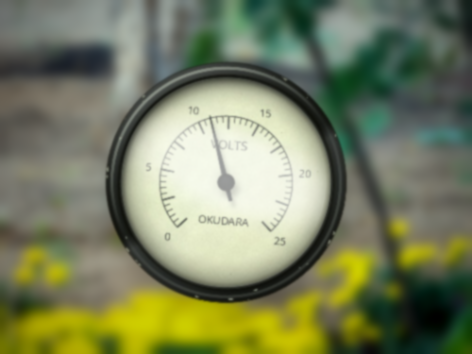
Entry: 11 V
